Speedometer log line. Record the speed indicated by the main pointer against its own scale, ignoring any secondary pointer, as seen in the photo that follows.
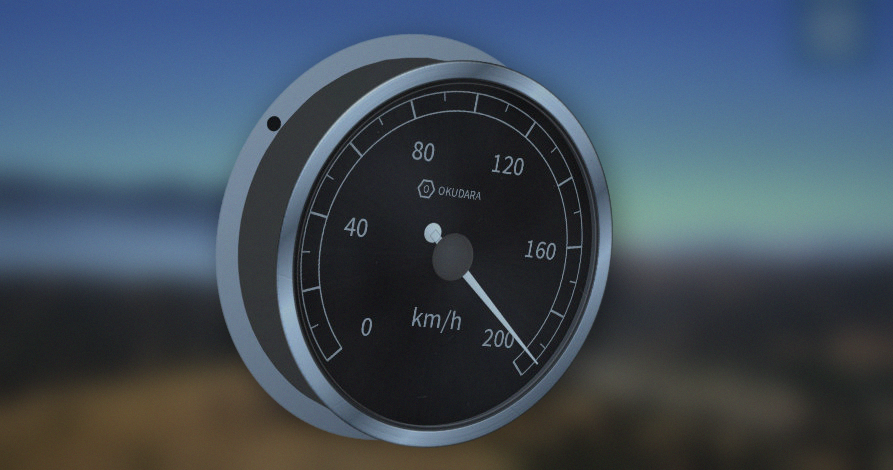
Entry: 195 km/h
